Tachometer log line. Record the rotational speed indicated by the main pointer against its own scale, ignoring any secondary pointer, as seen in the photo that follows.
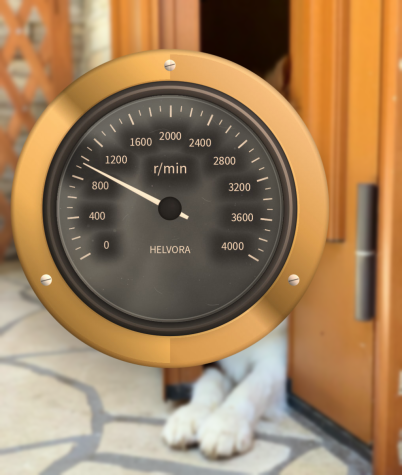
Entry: 950 rpm
